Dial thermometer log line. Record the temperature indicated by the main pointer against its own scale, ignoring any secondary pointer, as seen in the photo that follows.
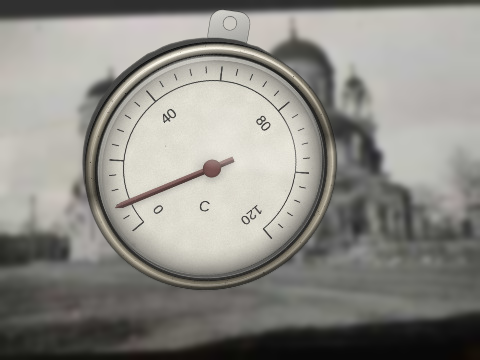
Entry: 8 °C
